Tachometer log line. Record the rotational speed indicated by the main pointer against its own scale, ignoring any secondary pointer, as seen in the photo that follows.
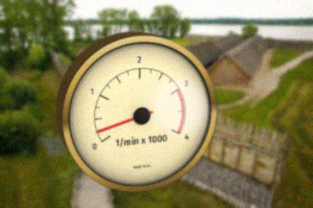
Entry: 250 rpm
